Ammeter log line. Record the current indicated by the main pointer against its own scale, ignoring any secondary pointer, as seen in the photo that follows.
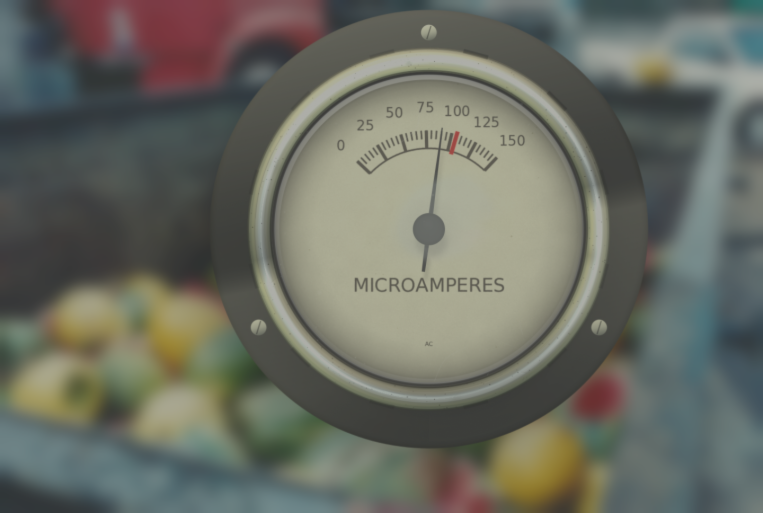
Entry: 90 µA
